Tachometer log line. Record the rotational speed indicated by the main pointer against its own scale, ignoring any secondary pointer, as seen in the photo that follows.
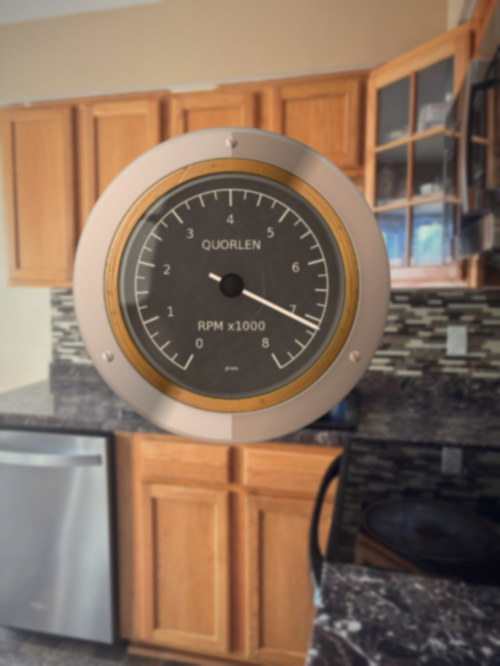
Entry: 7125 rpm
